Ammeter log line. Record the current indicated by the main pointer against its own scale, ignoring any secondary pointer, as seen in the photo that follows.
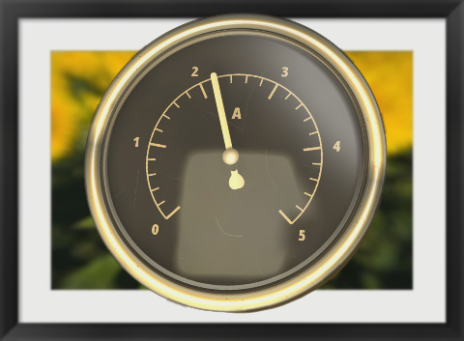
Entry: 2.2 A
